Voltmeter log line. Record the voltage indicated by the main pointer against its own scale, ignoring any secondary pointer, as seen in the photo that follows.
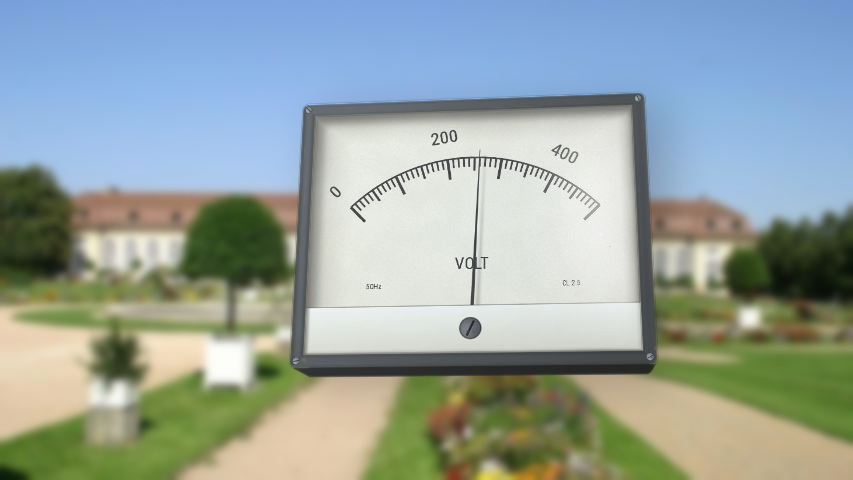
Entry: 260 V
